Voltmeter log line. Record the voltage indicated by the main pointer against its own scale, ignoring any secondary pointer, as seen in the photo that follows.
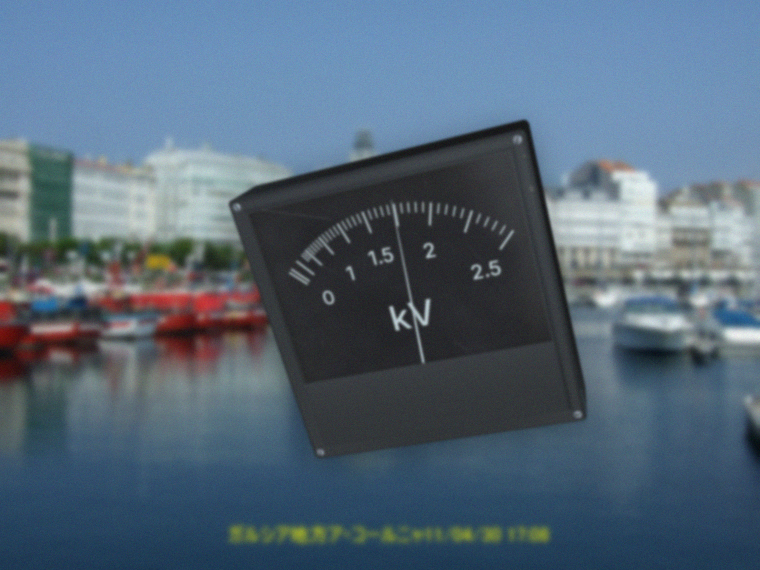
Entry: 1.75 kV
